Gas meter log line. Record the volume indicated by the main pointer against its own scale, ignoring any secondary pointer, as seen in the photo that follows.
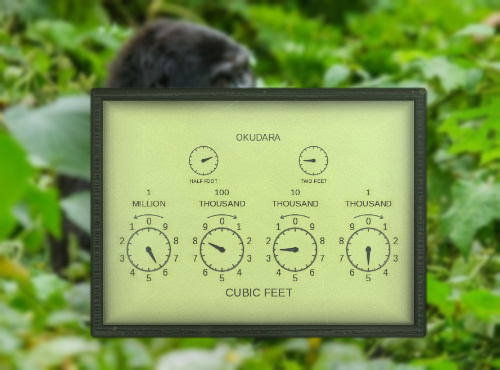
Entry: 582500 ft³
